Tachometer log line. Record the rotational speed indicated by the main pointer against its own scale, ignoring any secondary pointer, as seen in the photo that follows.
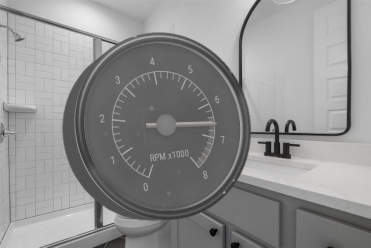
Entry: 6600 rpm
